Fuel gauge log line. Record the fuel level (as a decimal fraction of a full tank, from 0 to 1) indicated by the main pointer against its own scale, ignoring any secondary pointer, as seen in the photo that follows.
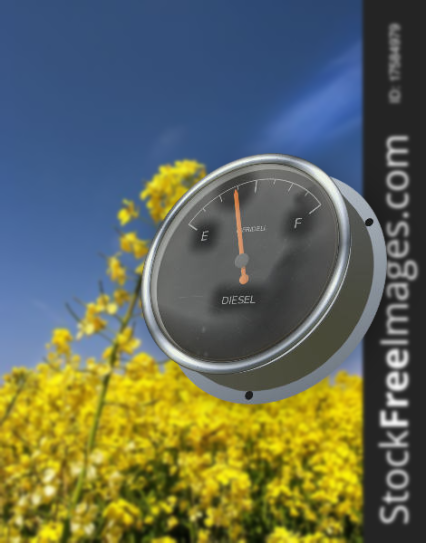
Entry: 0.375
